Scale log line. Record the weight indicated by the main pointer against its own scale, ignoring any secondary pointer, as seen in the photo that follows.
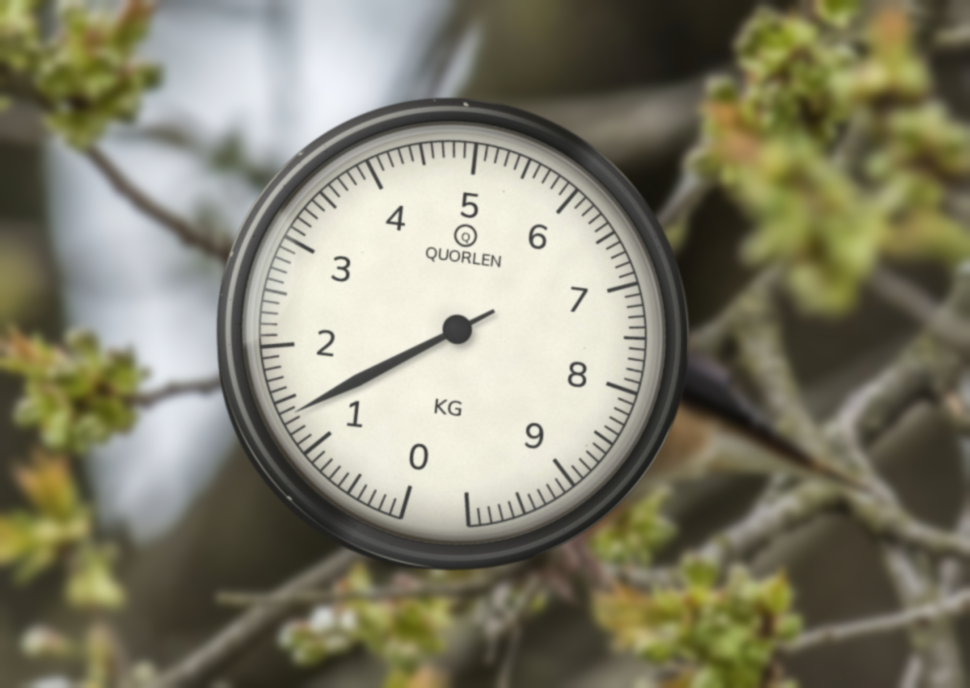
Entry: 1.35 kg
